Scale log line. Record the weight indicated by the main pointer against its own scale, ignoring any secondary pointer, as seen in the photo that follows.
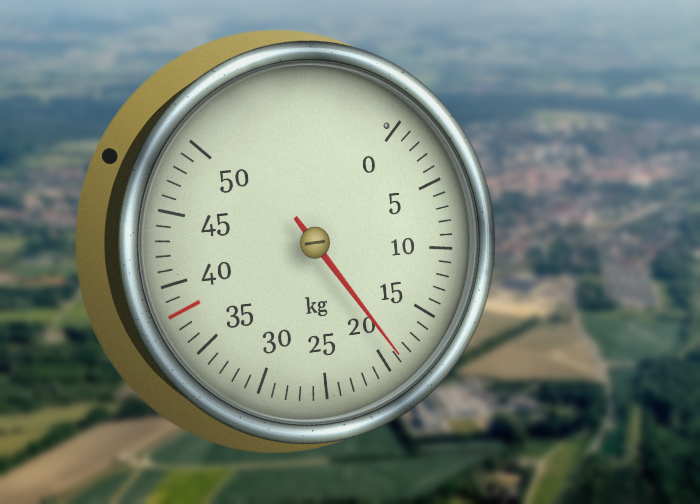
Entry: 19 kg
